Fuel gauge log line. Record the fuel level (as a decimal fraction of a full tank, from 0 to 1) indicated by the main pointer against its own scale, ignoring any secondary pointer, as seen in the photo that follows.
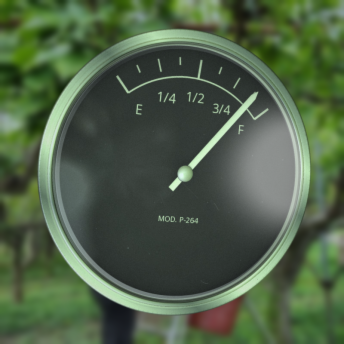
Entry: 0.875
